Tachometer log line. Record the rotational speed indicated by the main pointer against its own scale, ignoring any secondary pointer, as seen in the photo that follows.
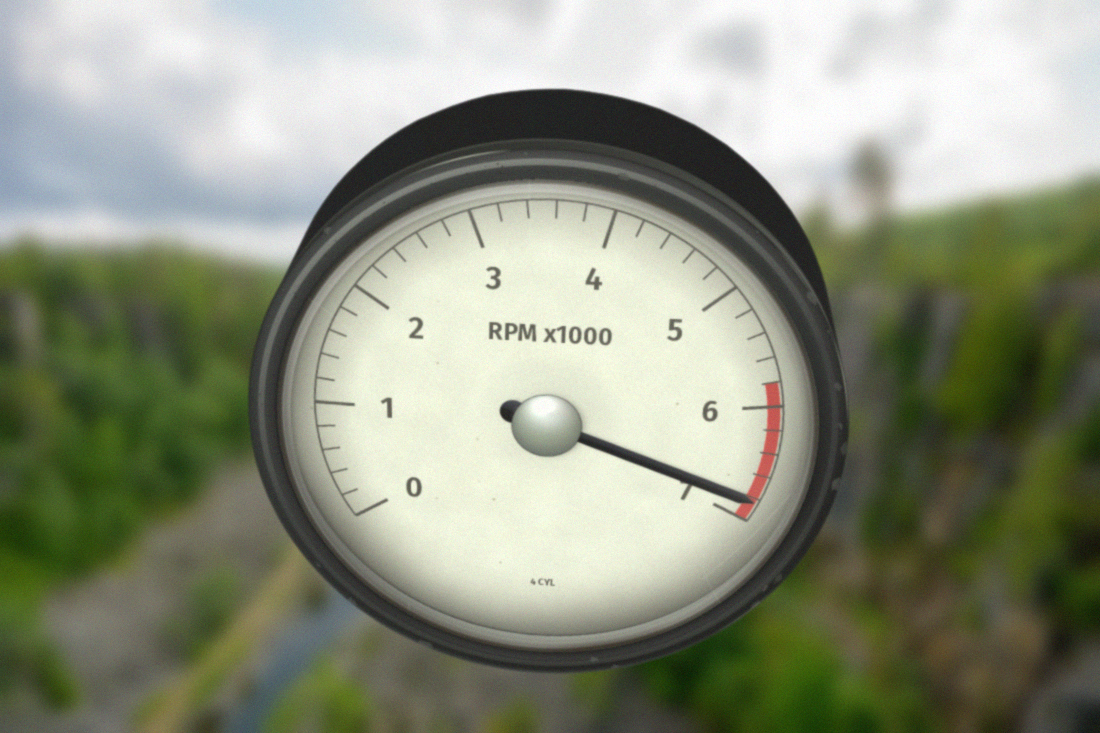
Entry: 6800 rpm
